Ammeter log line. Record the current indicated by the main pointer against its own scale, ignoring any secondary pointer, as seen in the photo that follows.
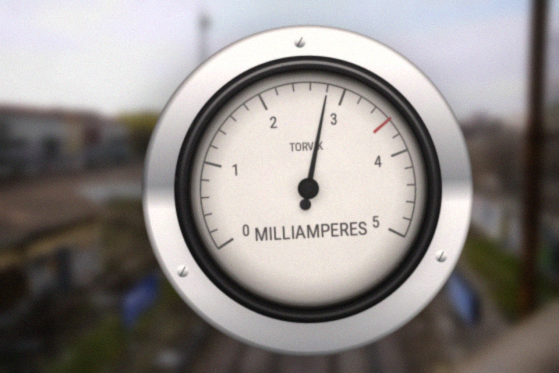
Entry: 2.8 mA
